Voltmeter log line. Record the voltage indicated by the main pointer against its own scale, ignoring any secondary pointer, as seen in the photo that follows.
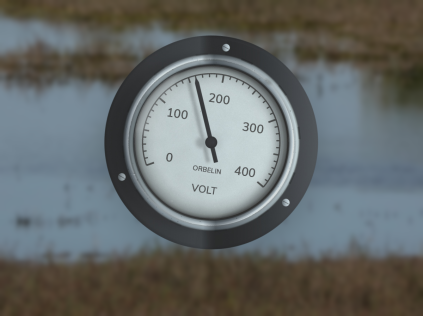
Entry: 160 V
